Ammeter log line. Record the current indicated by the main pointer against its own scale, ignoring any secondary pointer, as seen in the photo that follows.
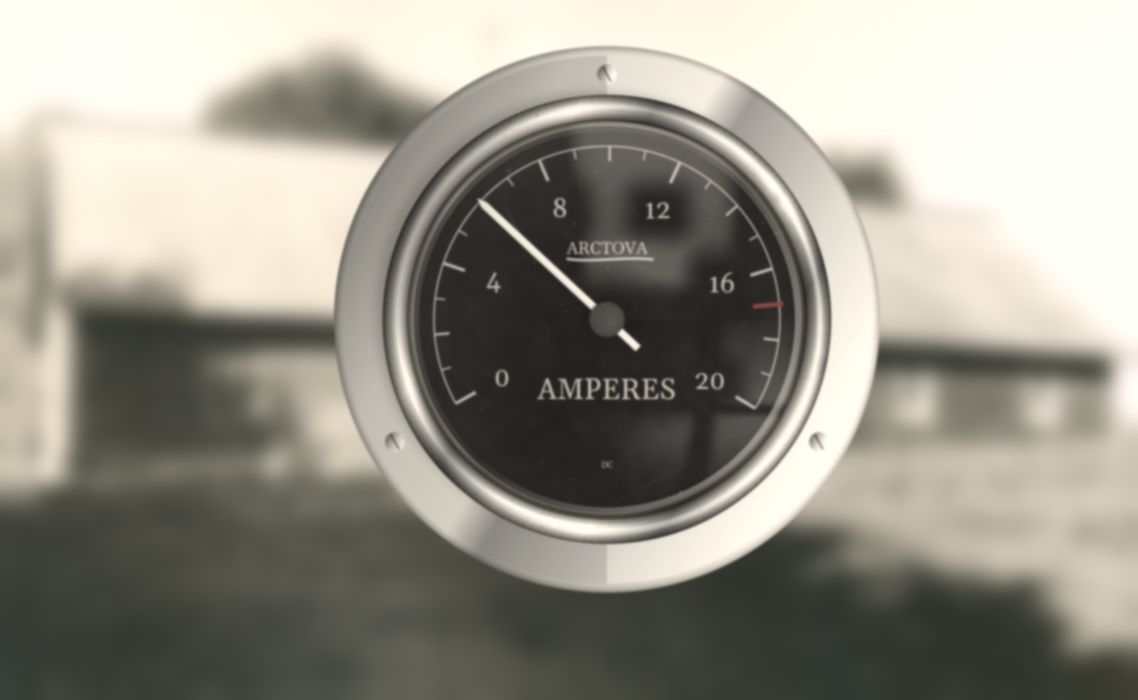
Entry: 6 A
